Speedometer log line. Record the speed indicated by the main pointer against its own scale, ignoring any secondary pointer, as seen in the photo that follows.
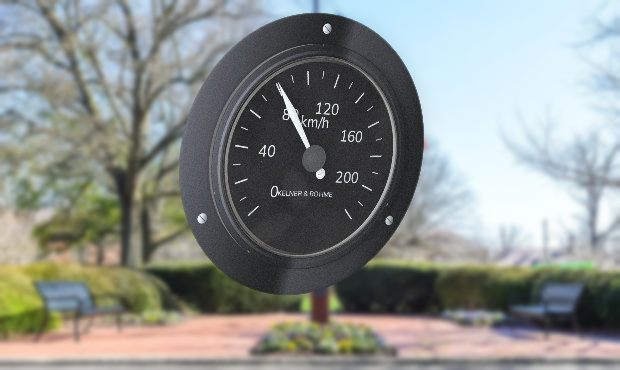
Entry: 80 km/h
